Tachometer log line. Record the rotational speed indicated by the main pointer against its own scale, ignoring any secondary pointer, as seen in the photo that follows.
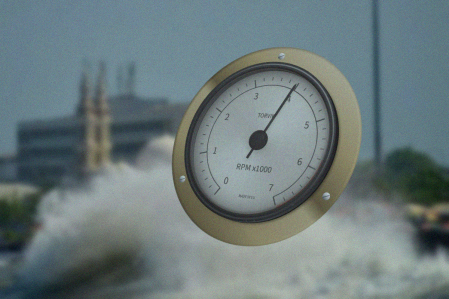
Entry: 4000 rpm
